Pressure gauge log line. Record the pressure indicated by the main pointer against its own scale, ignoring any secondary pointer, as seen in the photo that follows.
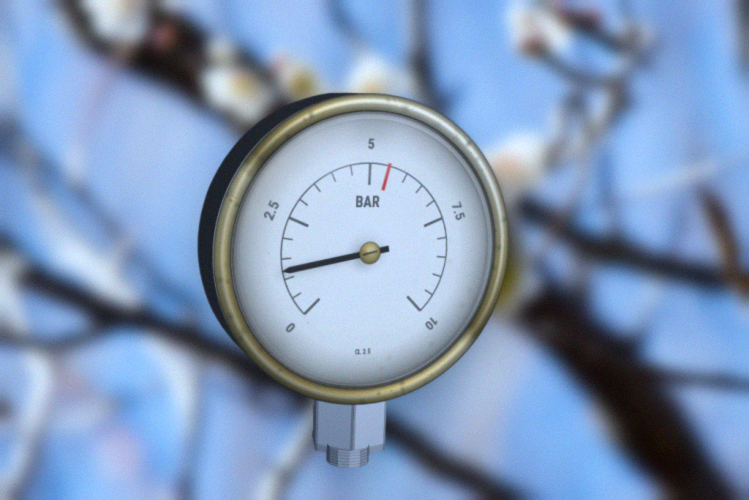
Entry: 1.25 bar
